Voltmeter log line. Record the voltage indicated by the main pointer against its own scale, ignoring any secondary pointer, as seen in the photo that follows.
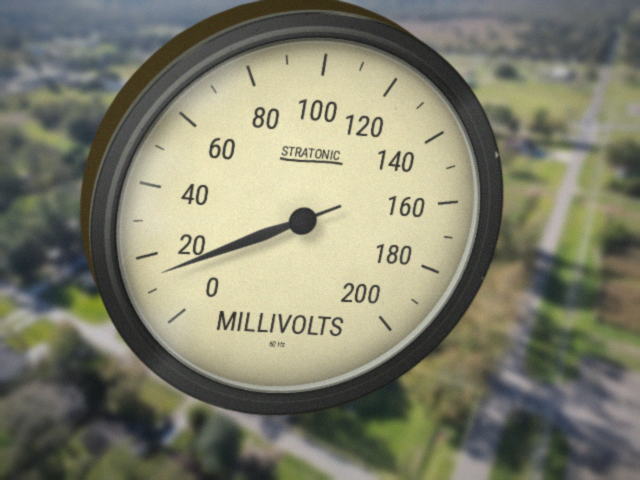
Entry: 15 mV
